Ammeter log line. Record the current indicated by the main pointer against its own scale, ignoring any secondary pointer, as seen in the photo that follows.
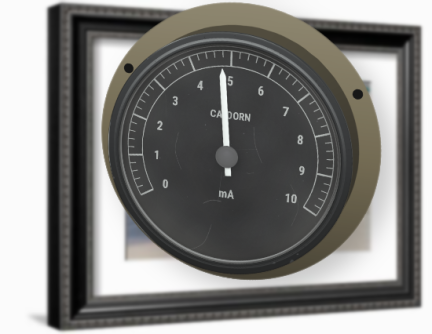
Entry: 4.8 mA
